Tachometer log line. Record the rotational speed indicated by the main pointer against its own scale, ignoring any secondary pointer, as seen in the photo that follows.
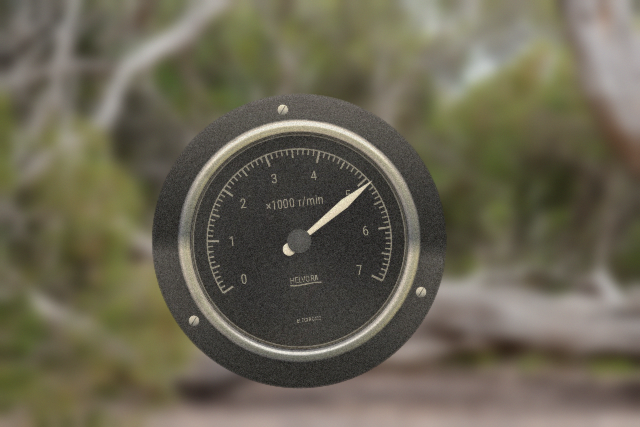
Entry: 5100 rpm
